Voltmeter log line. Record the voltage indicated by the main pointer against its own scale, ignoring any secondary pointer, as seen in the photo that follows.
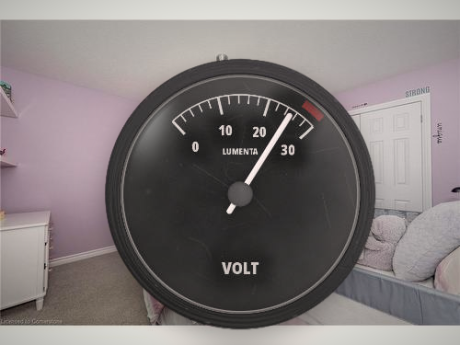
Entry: 25 V
